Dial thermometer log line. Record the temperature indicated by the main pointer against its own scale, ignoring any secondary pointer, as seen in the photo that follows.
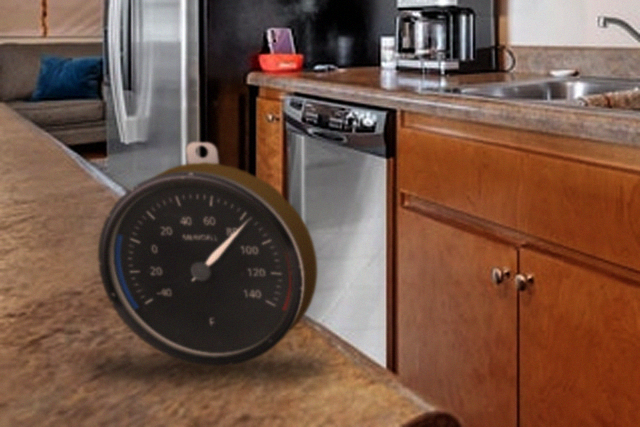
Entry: 84 °F
